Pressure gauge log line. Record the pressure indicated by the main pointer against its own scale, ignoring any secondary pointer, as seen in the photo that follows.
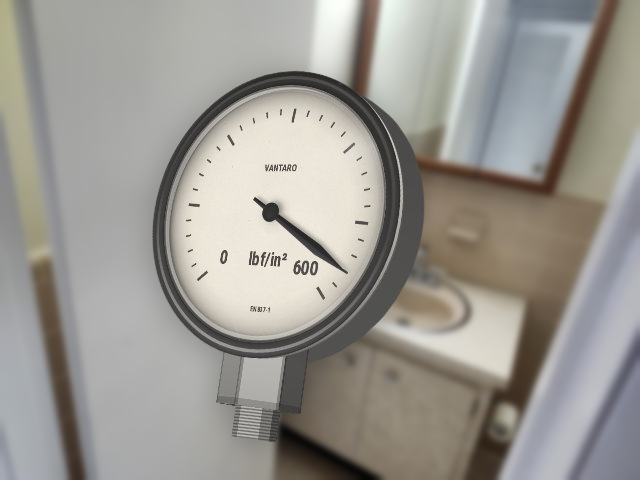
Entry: 560 psi
